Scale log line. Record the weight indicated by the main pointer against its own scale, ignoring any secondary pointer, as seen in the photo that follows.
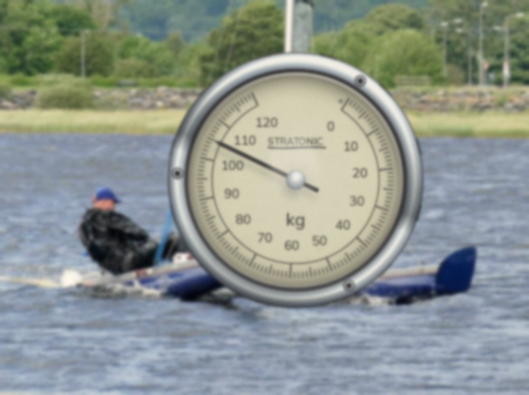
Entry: 105 kg
